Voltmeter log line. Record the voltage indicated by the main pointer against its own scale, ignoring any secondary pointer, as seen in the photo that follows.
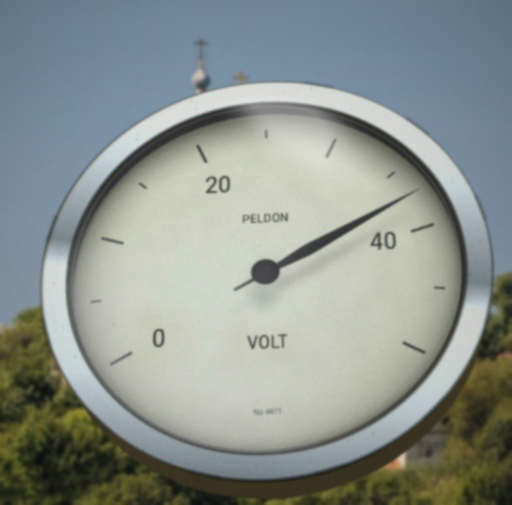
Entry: 37.5 V
